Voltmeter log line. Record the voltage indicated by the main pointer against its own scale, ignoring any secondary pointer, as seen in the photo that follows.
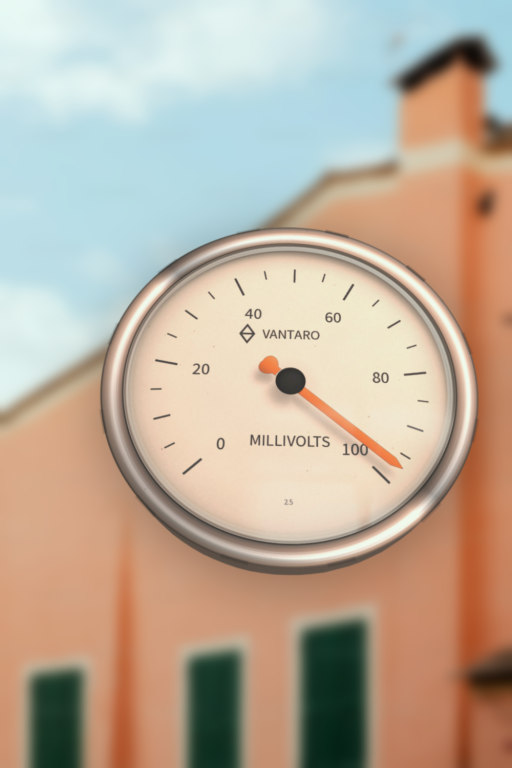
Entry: 97.5 mV
